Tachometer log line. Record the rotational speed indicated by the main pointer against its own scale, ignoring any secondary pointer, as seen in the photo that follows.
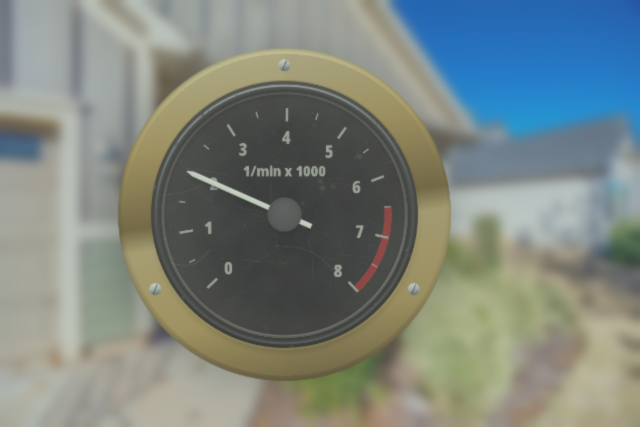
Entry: 2000 rpm
